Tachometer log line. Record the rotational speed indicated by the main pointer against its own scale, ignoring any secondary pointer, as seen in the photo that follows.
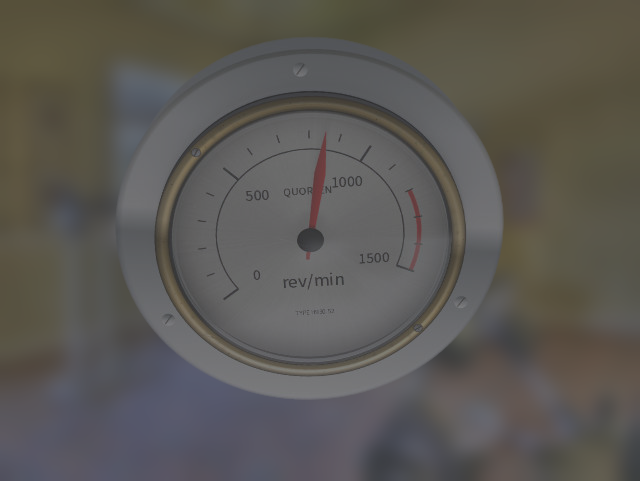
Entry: 850 rpm
